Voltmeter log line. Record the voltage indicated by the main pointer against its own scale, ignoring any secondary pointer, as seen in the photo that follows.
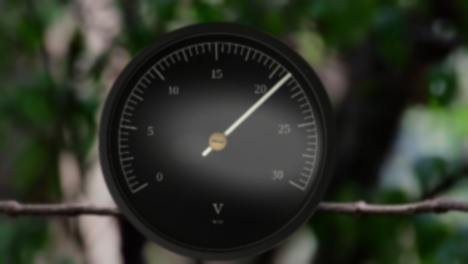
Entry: 21 V
